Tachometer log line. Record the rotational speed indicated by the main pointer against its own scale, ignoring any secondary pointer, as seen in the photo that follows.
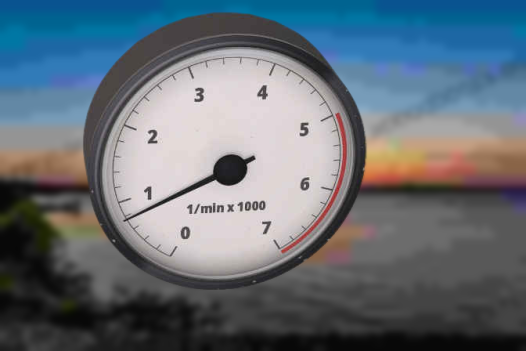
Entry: 800 rpm
